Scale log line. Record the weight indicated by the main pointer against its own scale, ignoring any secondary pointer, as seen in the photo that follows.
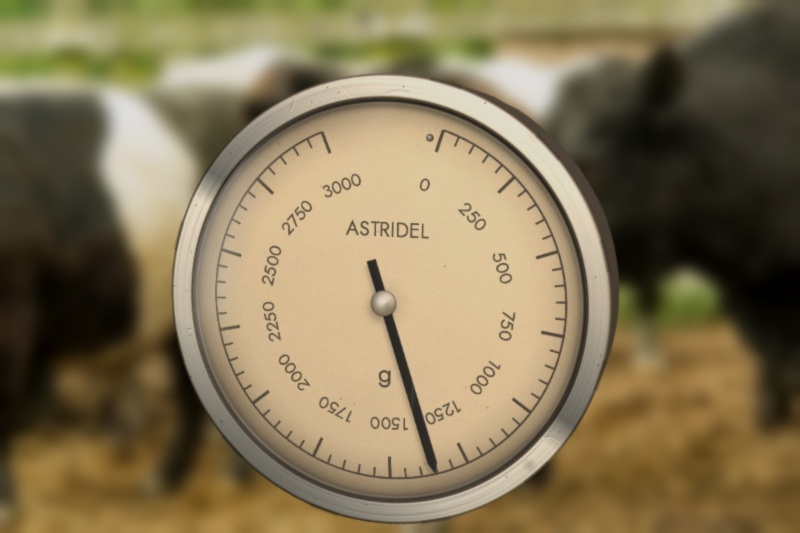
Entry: 1350 g
